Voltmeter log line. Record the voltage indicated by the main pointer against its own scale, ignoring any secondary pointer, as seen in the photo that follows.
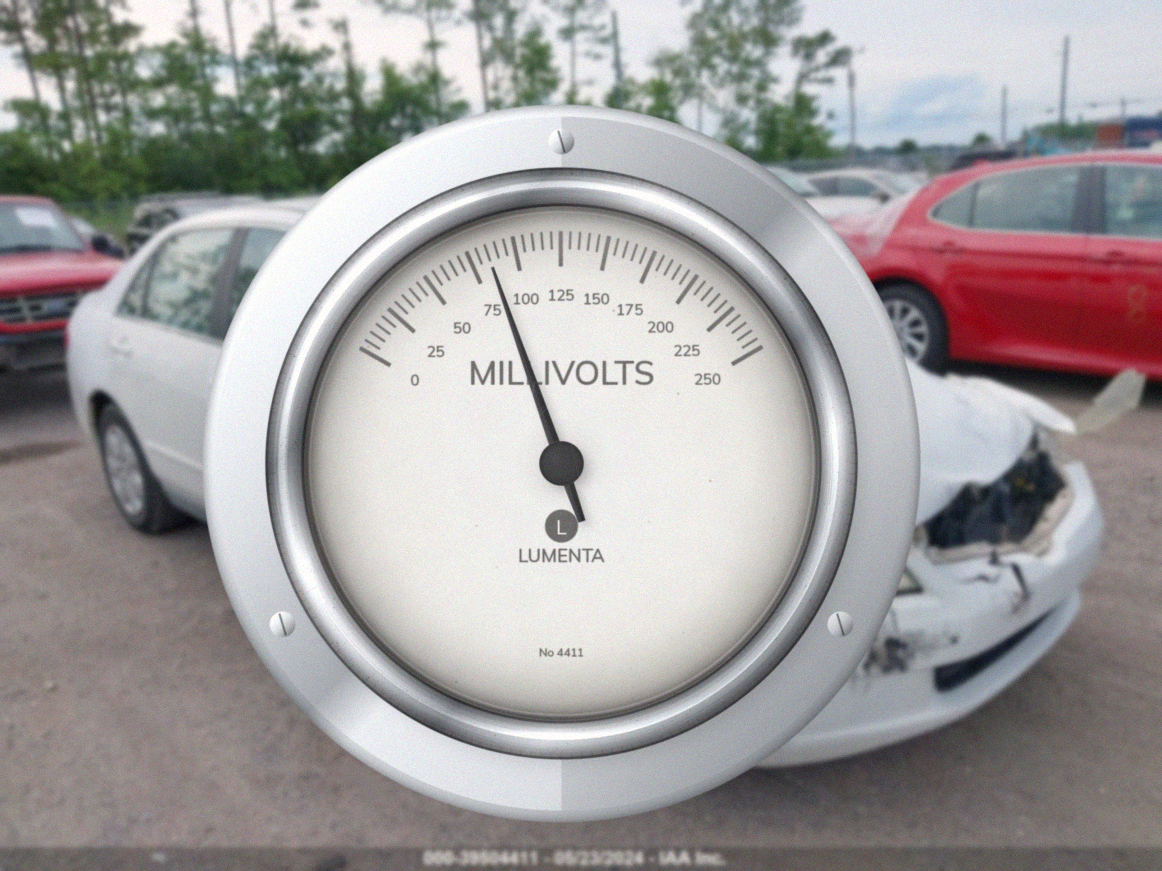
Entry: 85 mV
